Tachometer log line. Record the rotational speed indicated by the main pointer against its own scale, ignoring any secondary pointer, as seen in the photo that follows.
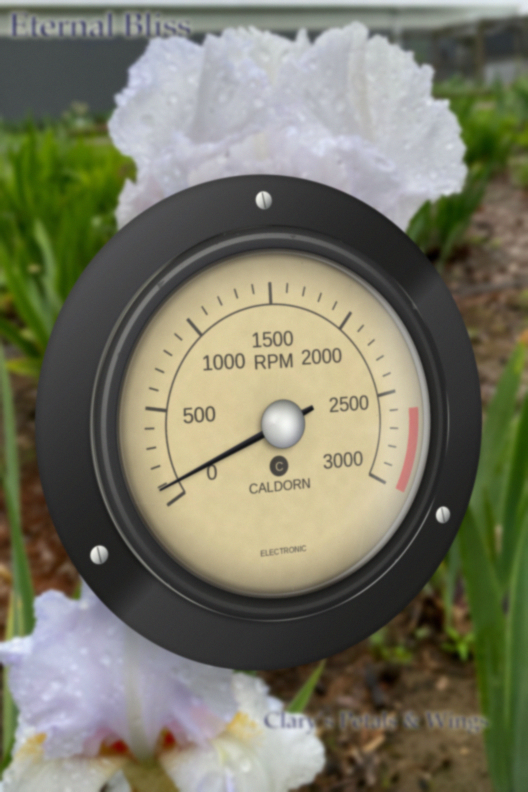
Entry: 100 rpm
